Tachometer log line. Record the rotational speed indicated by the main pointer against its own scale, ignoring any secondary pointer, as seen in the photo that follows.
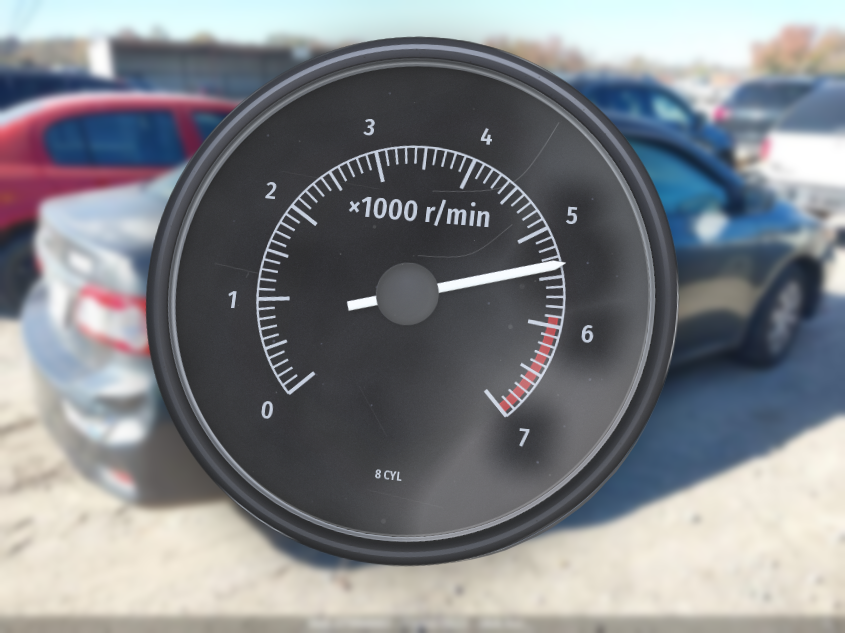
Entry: 5400 rpm
